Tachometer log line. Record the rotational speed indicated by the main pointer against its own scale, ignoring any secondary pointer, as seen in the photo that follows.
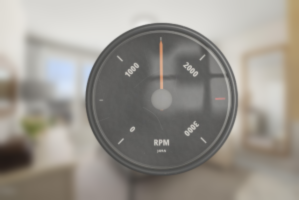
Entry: 1500 rpm
